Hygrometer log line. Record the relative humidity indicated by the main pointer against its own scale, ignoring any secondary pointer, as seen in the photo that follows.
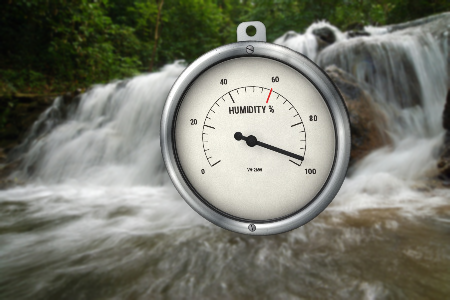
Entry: 96 %
